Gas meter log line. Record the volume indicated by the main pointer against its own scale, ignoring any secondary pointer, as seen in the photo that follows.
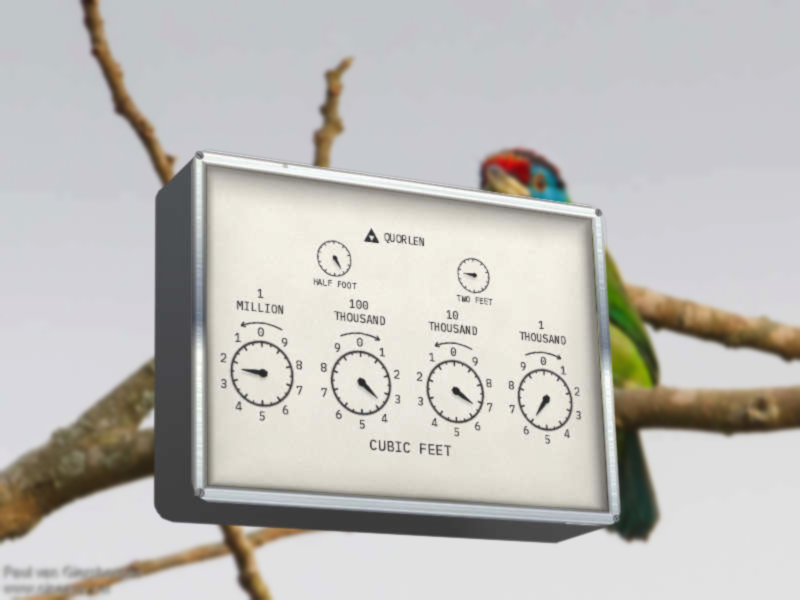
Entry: 236600 ft³
